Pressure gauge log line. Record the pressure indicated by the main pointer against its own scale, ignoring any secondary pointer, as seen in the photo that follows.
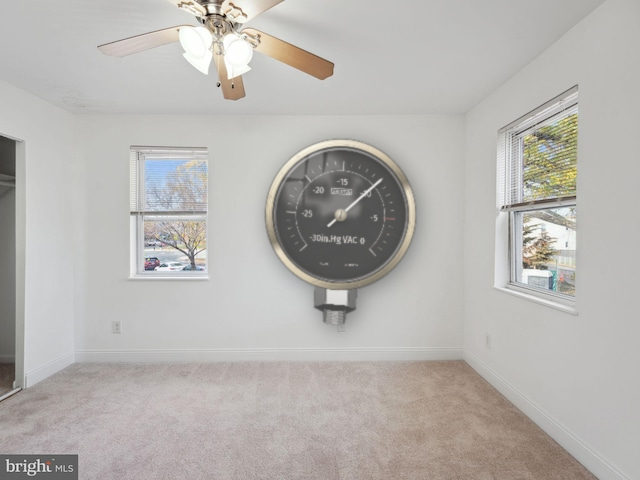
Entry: -10 inHg
